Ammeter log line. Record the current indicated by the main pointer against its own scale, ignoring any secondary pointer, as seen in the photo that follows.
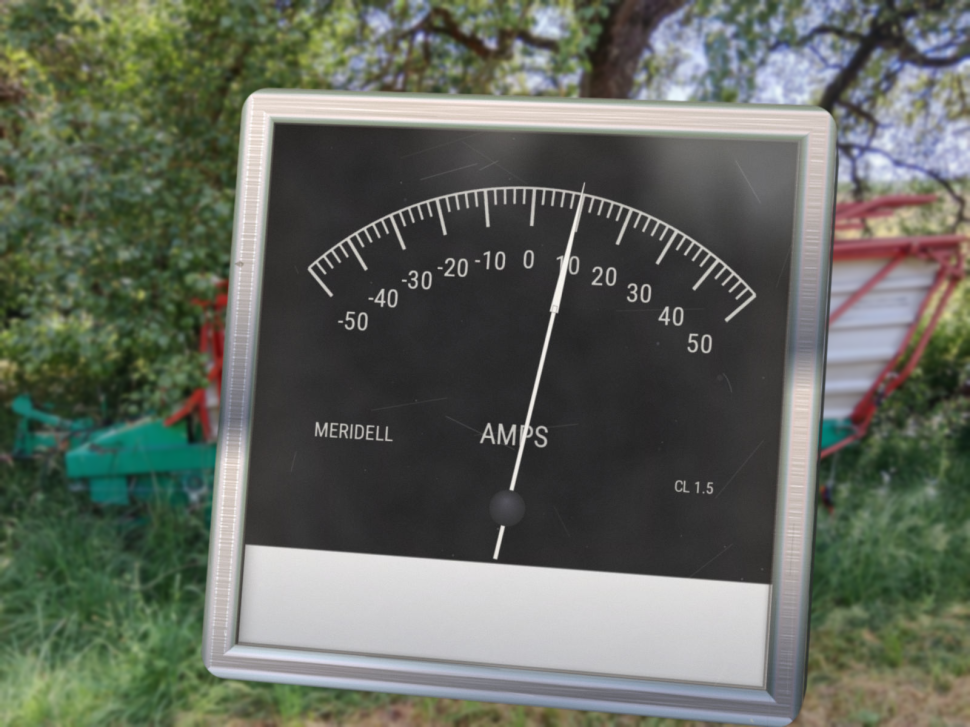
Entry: 10 A
